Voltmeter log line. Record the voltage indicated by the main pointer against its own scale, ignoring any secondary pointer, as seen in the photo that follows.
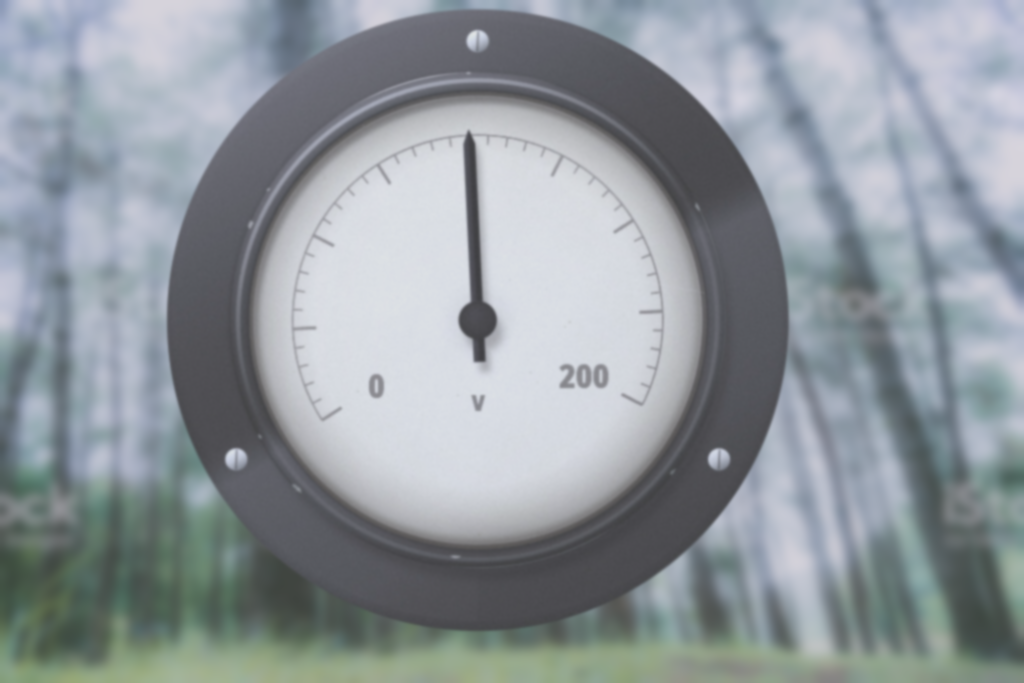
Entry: 100 V
